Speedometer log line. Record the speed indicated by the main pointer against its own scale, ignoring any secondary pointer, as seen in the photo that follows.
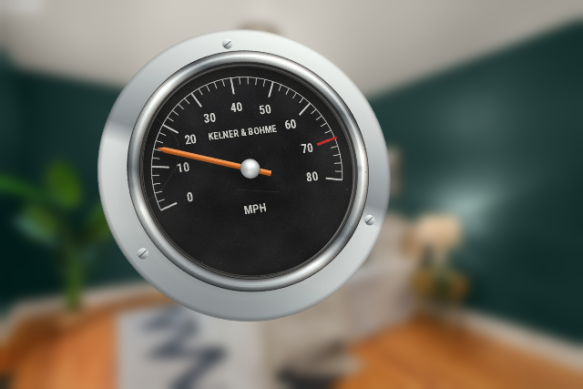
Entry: 14 mph
